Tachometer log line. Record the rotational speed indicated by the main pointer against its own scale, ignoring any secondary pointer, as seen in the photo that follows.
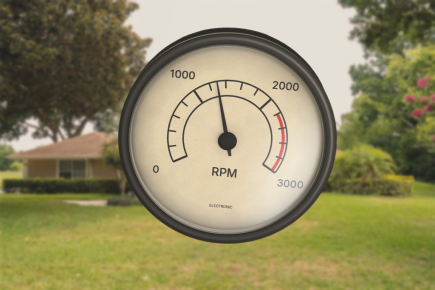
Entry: 1300 rpm
